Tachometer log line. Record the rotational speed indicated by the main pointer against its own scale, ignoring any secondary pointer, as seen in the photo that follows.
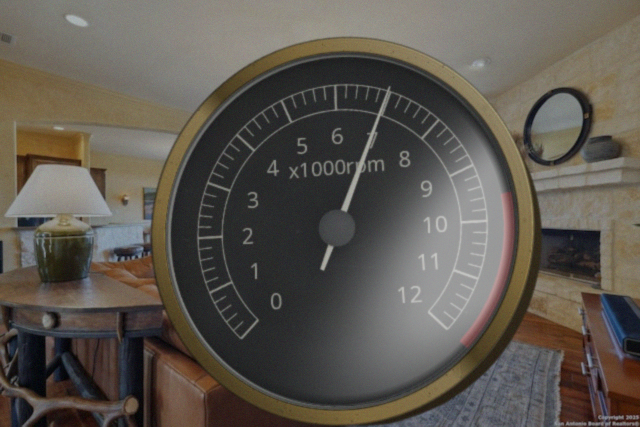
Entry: 7000 rpm
